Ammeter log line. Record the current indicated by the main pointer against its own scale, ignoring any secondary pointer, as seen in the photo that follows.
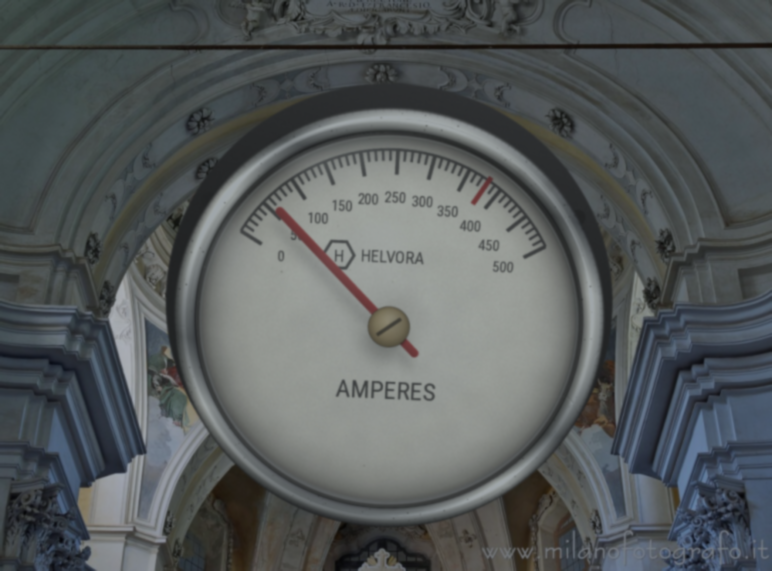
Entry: 60 A
